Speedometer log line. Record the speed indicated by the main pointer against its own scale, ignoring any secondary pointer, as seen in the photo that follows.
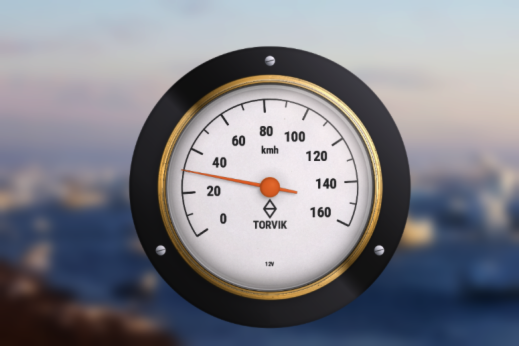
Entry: 30 km/h
